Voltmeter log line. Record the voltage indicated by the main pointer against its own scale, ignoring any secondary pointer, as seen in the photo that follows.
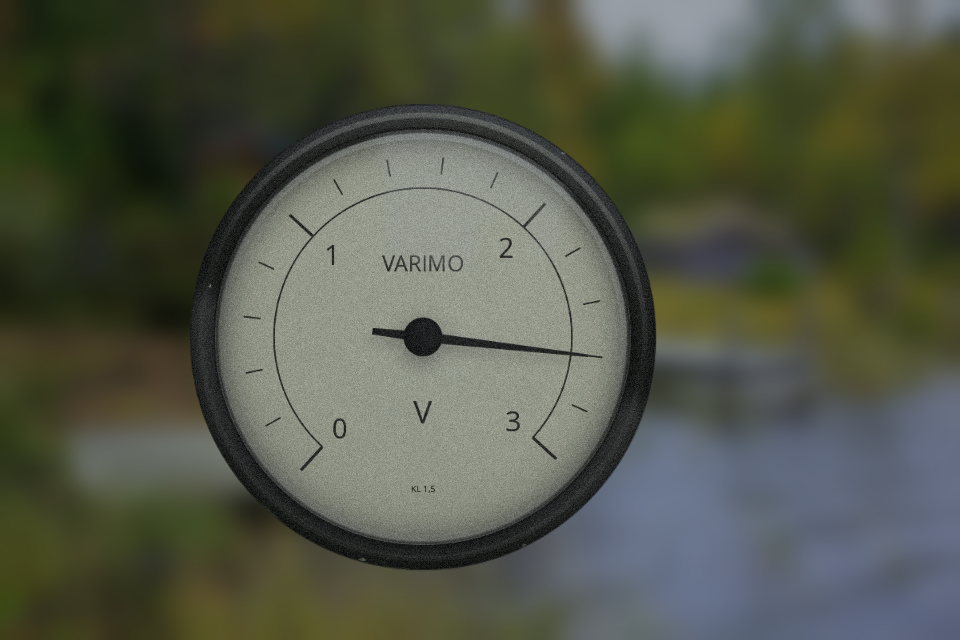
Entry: 2.6 V
